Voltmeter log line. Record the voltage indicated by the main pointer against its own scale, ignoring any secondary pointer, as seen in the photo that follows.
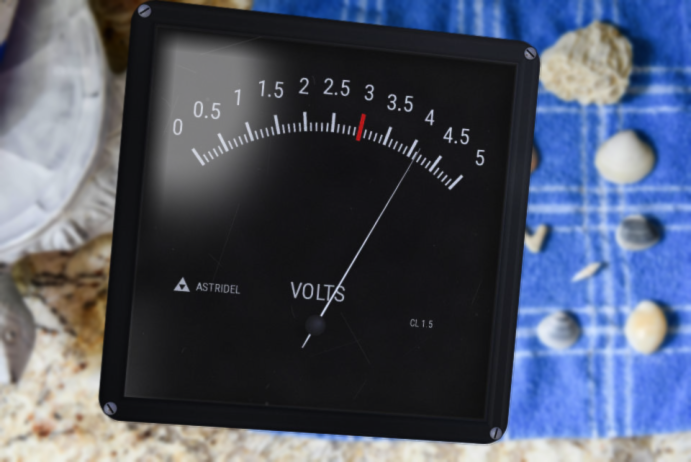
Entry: 4.1 V
